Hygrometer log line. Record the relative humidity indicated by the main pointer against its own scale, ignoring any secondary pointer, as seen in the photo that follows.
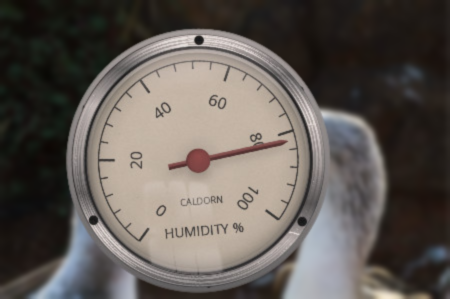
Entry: 82 %
